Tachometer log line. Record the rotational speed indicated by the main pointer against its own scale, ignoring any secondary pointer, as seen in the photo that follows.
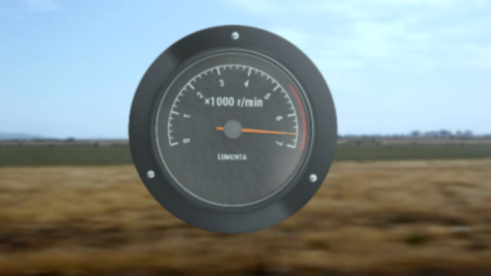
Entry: 6600 rpm
